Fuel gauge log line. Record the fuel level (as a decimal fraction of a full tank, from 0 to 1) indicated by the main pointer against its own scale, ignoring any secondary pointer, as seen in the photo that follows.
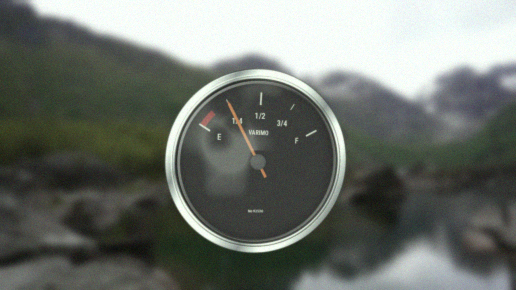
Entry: 0.25
